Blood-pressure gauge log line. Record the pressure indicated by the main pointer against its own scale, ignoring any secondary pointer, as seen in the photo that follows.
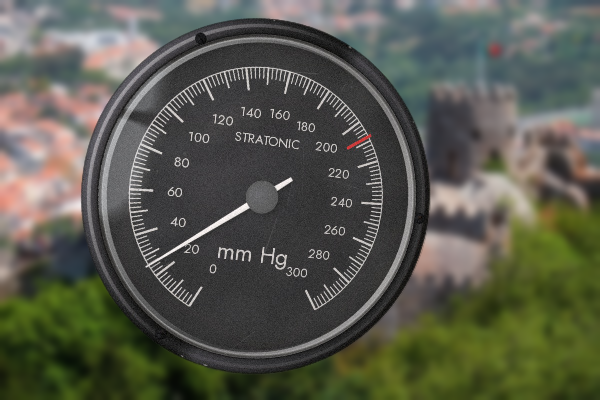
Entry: 26 mmHg
